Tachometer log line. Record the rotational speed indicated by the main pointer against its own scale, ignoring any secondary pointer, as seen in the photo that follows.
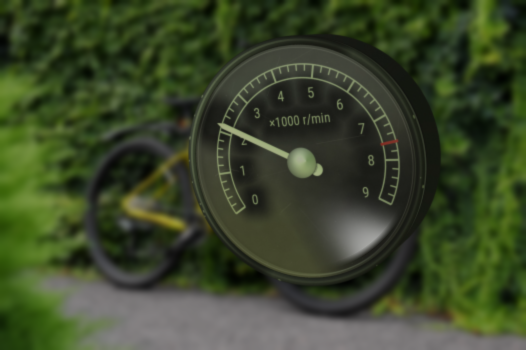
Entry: 2200 rpm
